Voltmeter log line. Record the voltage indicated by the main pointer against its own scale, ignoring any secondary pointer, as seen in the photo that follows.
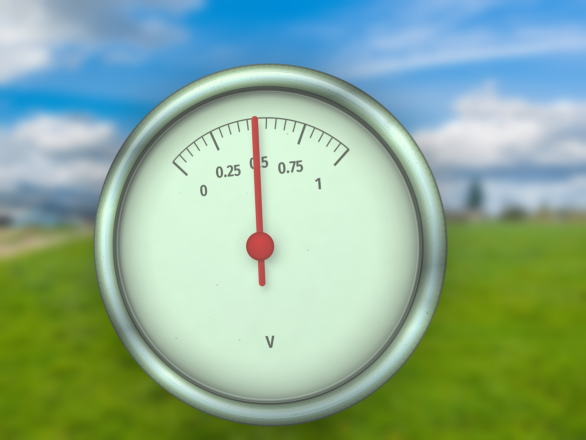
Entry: 0.5 V
